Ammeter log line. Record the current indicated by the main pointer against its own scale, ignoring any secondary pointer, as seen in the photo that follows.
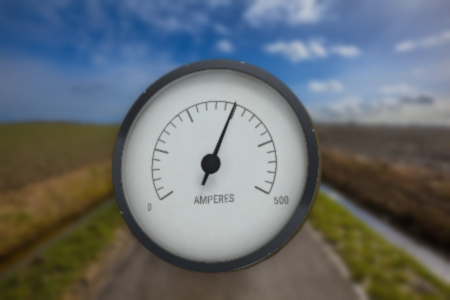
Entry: 300 A
